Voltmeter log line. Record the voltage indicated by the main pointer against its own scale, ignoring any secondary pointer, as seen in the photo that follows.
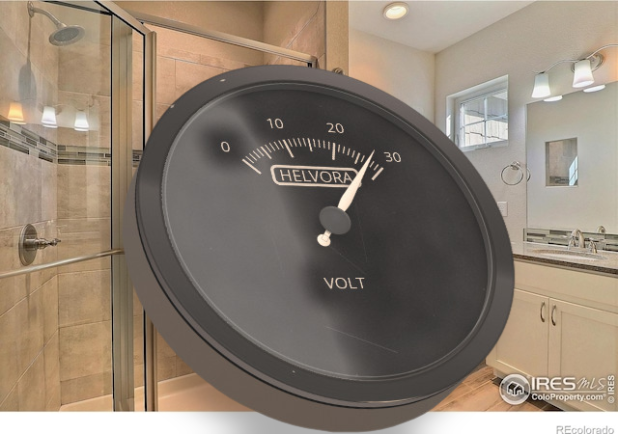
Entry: 27 V
